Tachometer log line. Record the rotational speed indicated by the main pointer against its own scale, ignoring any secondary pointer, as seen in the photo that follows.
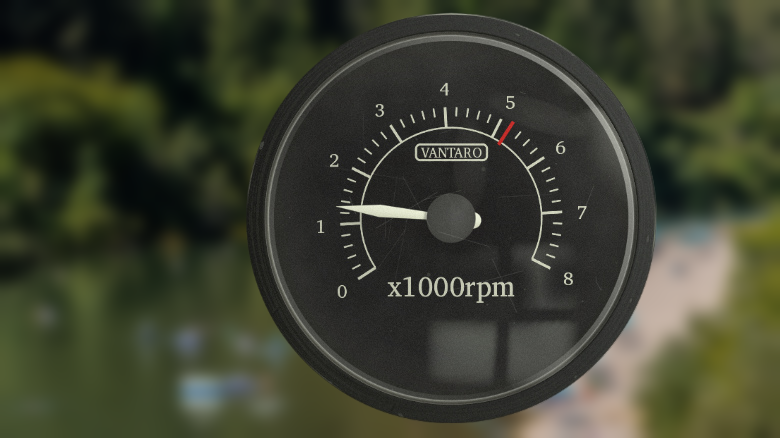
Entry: 1300 rpm
